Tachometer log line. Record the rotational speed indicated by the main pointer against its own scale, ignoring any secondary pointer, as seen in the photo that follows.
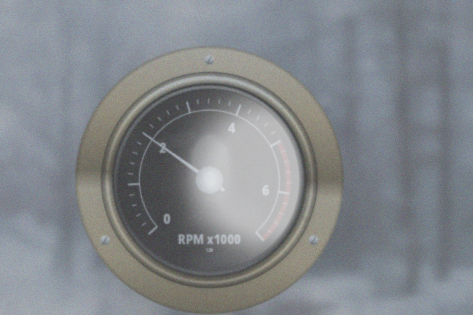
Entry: 2000 rpm
